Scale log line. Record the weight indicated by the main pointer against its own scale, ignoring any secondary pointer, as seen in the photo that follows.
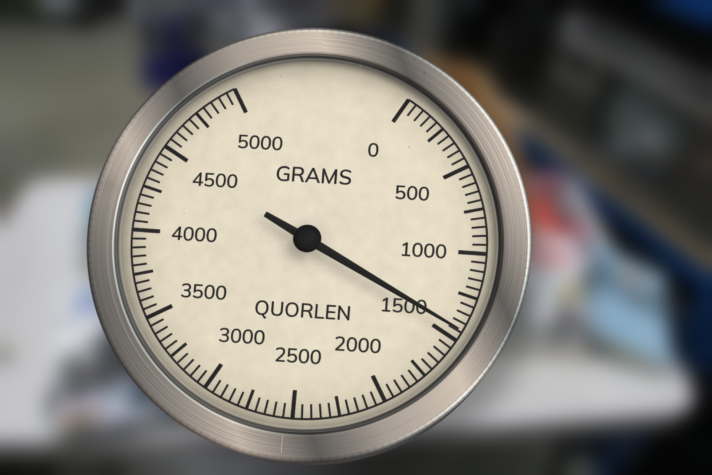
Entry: 1450 g
